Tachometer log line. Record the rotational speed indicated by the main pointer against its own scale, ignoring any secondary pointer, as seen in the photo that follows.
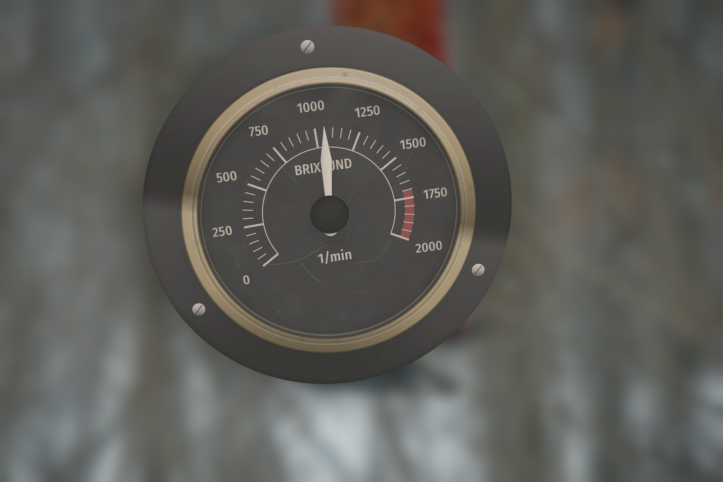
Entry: 1050 rpm
